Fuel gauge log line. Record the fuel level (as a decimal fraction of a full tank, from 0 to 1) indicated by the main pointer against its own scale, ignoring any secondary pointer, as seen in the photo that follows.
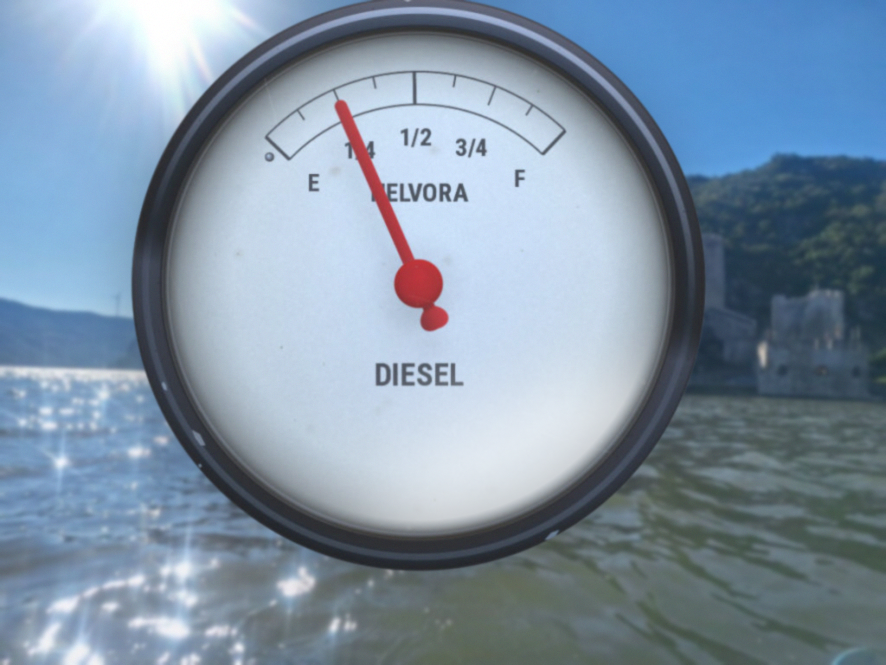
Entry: 0.25
